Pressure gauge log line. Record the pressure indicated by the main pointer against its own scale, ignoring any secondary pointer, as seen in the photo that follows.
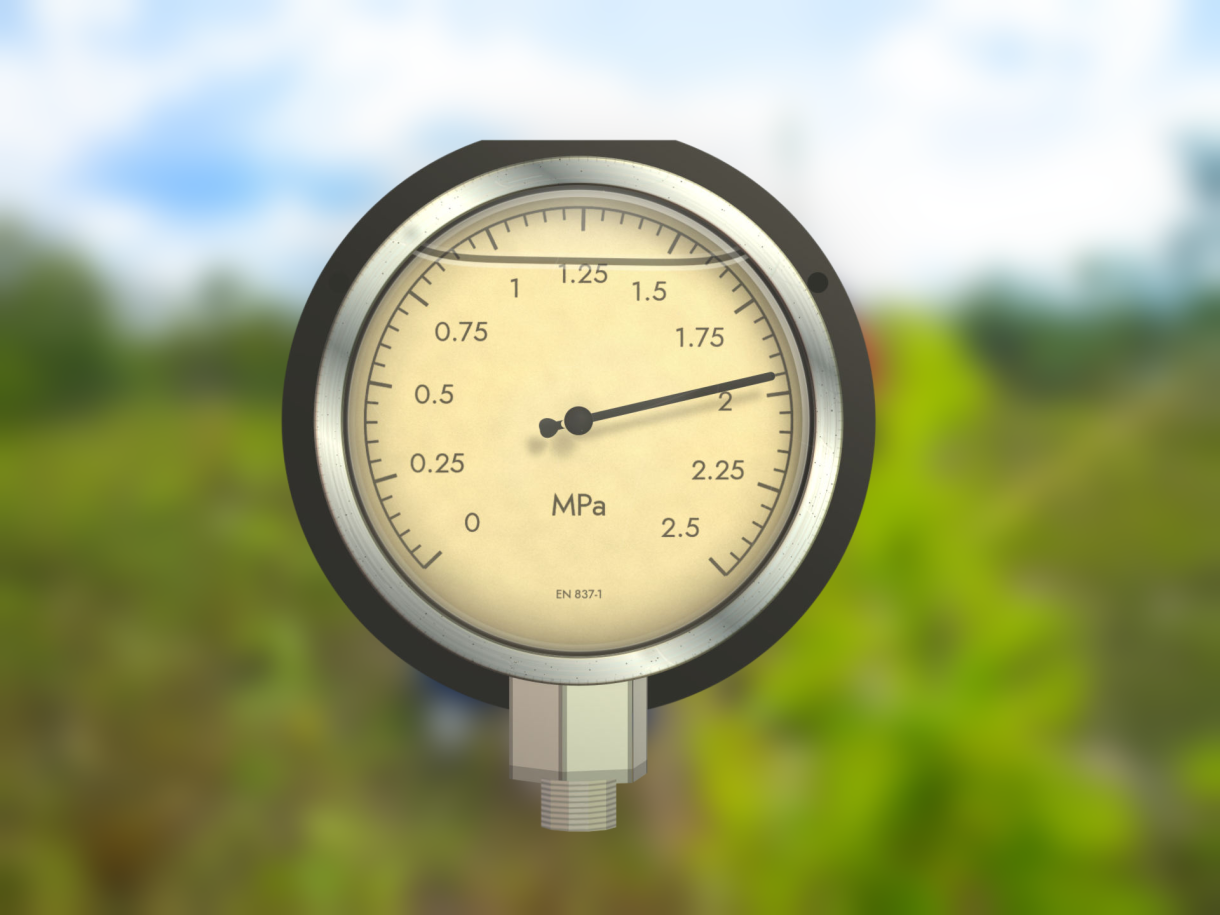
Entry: 1.95 MPa
